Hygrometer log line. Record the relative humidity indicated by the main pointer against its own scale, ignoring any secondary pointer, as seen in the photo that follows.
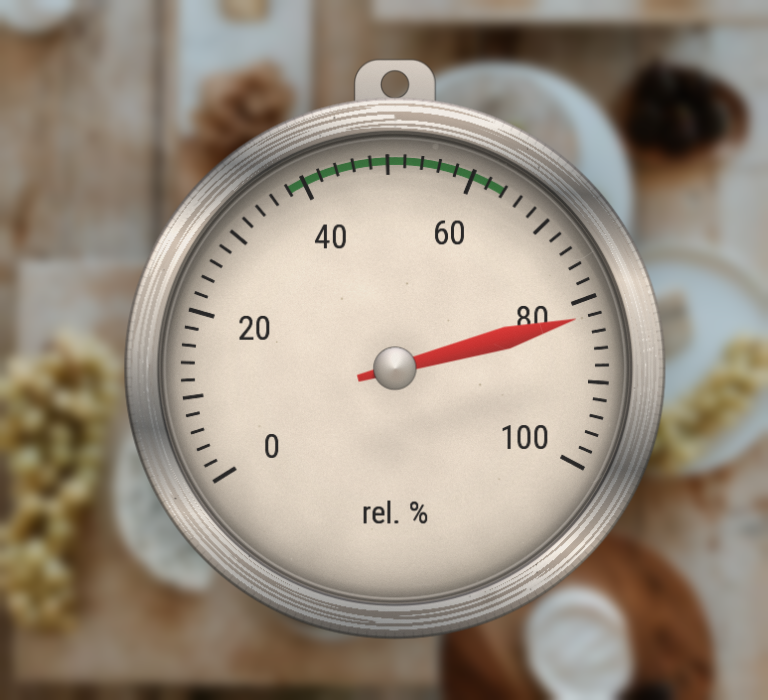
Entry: 82 %
